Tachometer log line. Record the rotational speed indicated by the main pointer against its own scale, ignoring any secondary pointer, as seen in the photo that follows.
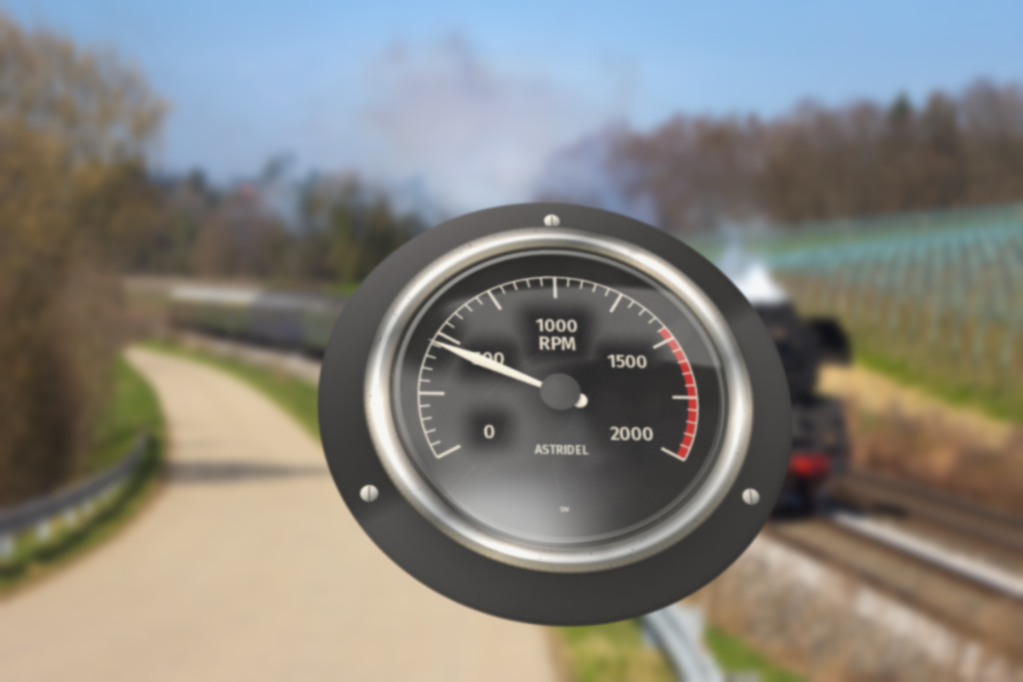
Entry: 450 rpm
